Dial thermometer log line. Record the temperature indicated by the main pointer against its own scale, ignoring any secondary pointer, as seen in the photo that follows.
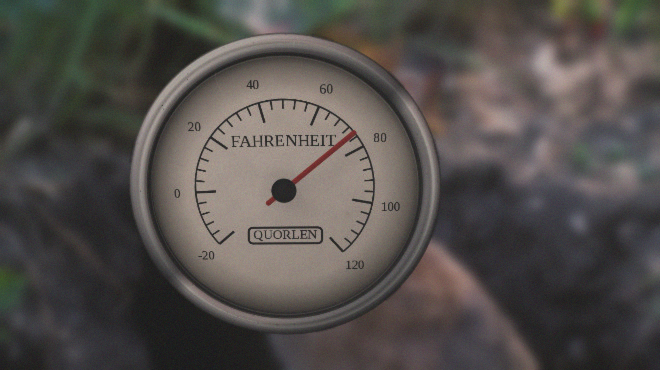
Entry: 74 °F
